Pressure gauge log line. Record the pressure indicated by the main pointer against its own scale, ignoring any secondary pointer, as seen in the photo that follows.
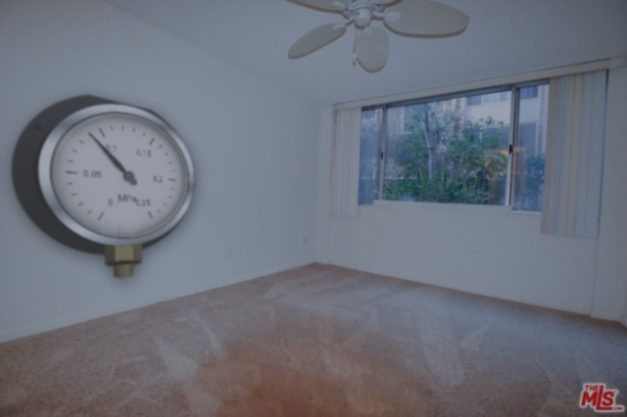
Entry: 0.09 MPa
